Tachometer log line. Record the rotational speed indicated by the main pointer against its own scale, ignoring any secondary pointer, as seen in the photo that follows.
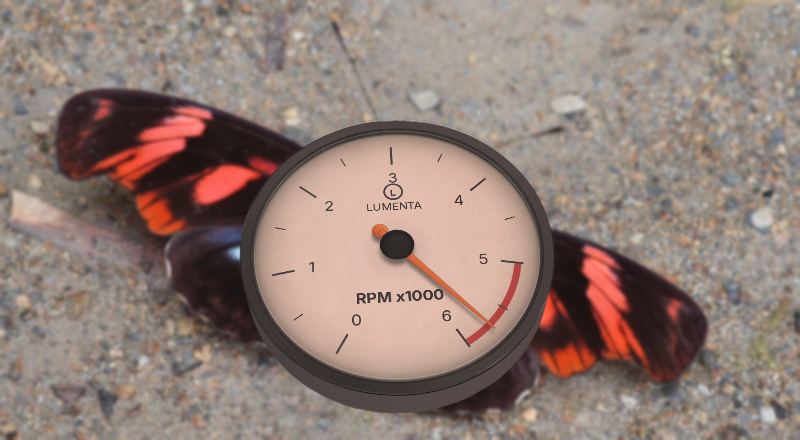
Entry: 5750 rpm
